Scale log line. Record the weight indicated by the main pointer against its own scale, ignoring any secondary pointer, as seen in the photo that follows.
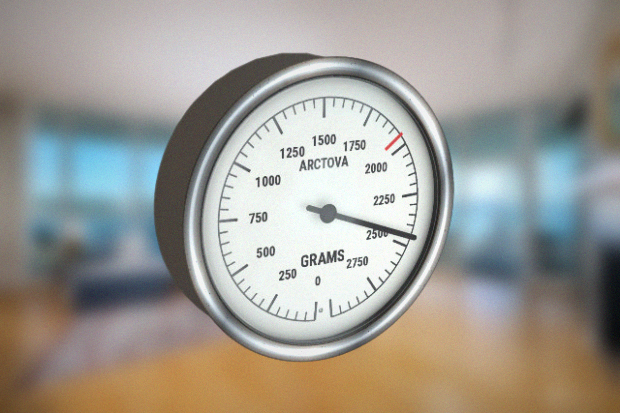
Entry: 2450 g
